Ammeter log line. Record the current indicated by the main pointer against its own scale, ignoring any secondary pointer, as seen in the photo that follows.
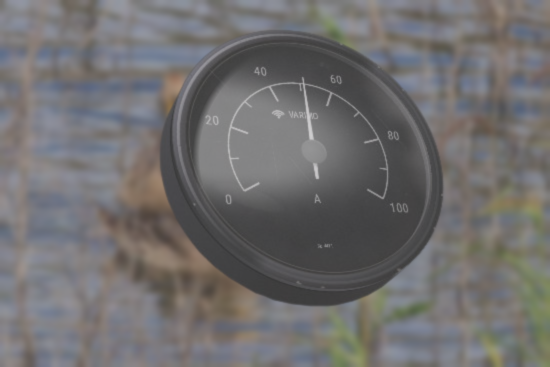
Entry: 50 A
